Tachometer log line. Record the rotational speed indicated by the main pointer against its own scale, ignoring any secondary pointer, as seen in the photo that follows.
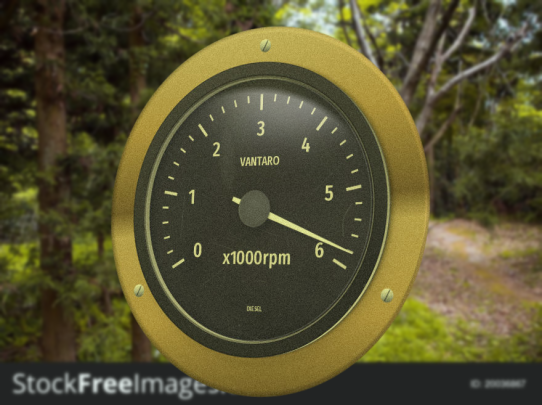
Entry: 5800 rpm
